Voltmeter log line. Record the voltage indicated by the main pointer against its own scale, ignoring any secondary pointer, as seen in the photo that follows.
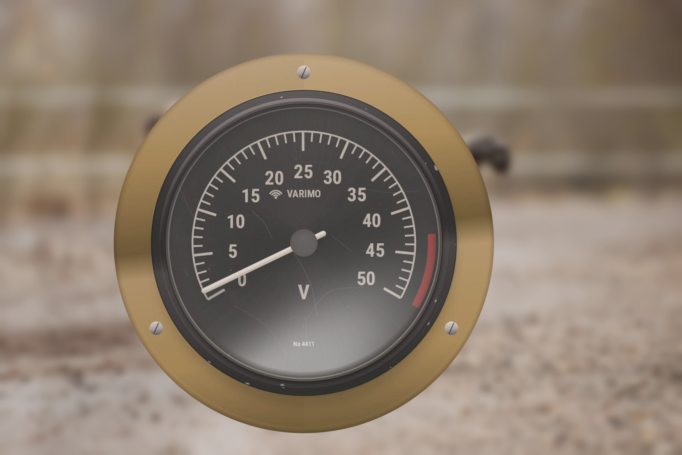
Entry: 1 V
